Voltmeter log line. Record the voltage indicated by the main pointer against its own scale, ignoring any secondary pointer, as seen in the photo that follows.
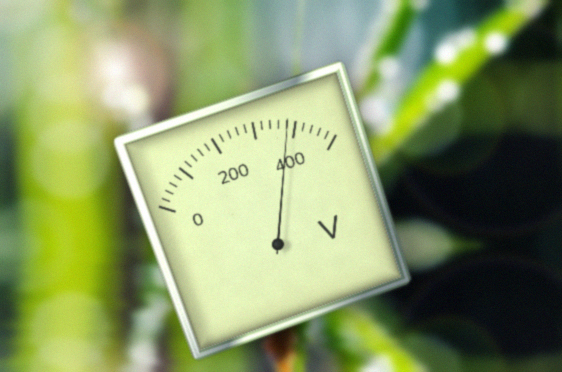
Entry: 380 V
